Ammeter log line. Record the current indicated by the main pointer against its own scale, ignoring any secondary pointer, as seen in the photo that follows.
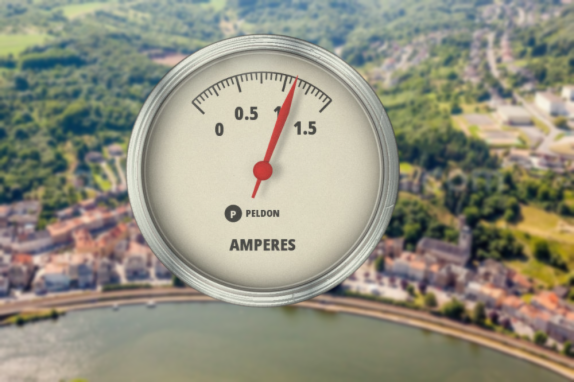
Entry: 1.1 A
